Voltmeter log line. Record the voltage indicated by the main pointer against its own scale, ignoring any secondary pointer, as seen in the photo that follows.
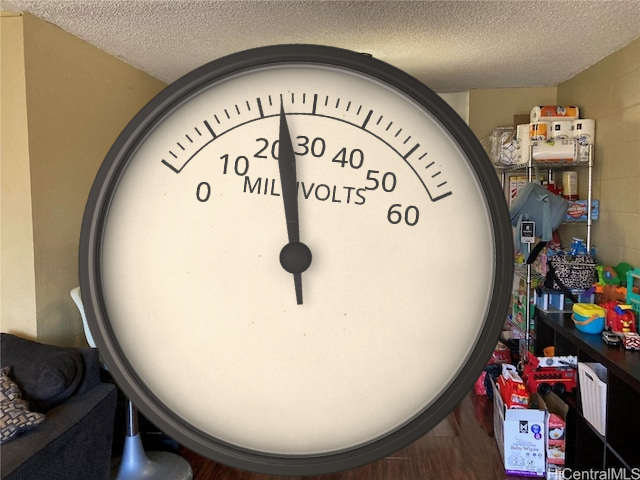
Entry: 24 mV
